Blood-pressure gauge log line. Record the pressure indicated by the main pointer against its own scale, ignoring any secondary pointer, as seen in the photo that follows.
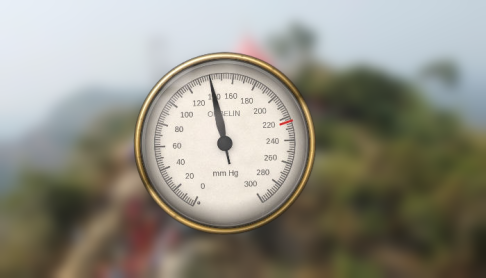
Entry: 140 mmHg
